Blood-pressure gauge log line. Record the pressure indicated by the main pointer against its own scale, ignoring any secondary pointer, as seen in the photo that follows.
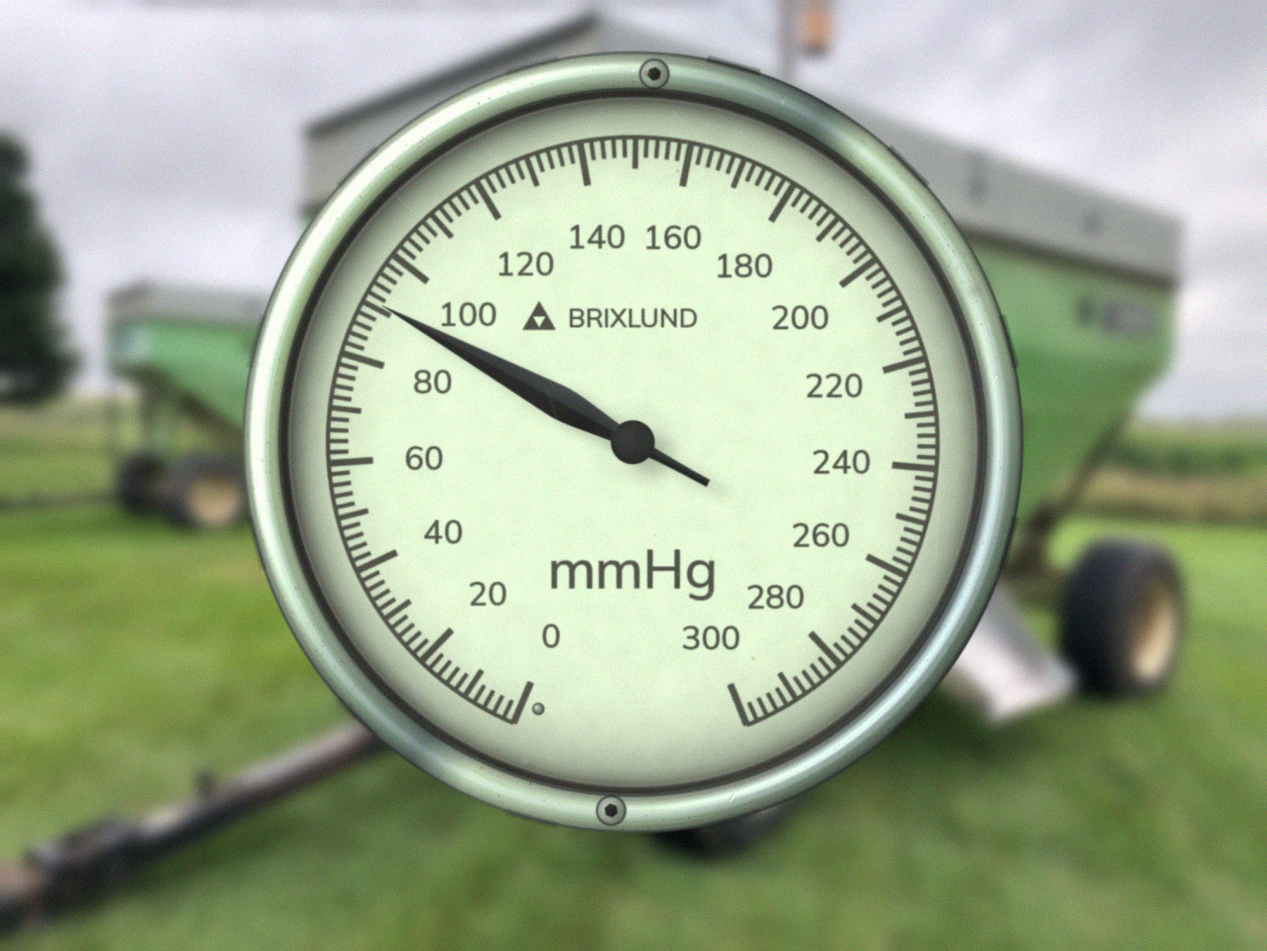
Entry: 91 mmHg
